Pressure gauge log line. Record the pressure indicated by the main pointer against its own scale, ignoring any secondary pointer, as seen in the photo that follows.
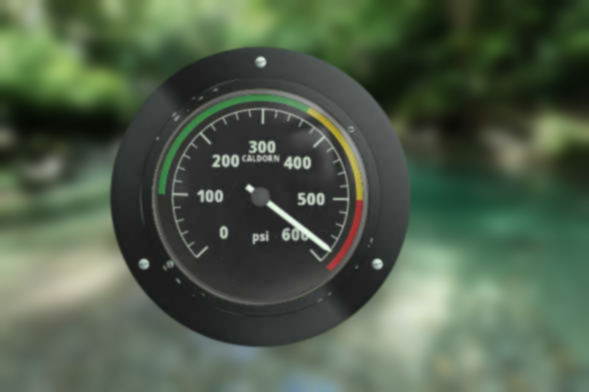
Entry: 580 psi
